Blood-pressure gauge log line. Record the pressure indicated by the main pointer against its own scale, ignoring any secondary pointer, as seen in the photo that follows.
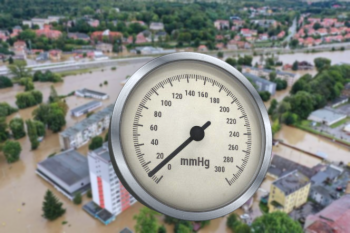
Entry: 10 mmHg
